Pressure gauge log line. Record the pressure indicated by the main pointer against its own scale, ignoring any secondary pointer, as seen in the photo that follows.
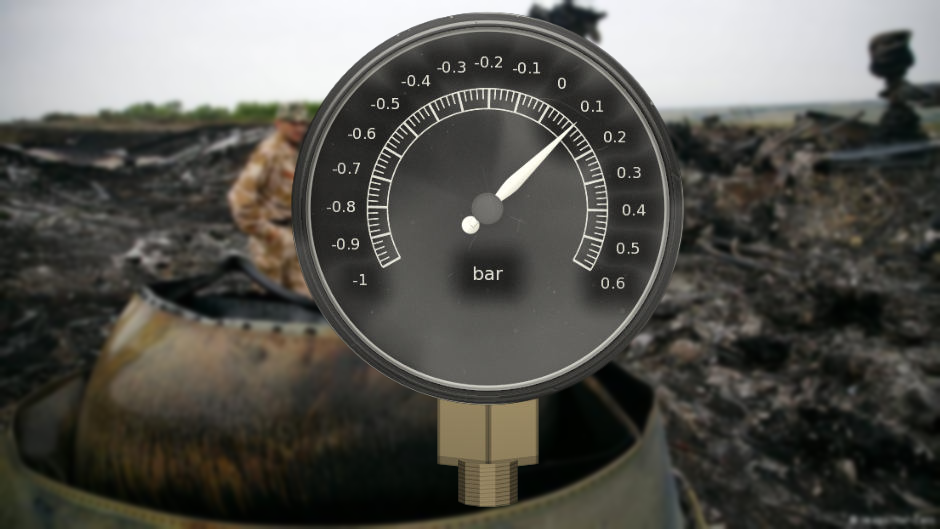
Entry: 0.1 bar
